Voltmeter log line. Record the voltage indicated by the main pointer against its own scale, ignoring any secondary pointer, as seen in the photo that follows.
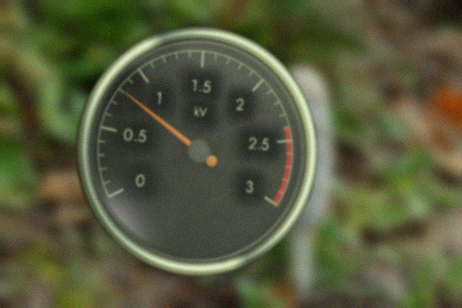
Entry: 0.8 kV
